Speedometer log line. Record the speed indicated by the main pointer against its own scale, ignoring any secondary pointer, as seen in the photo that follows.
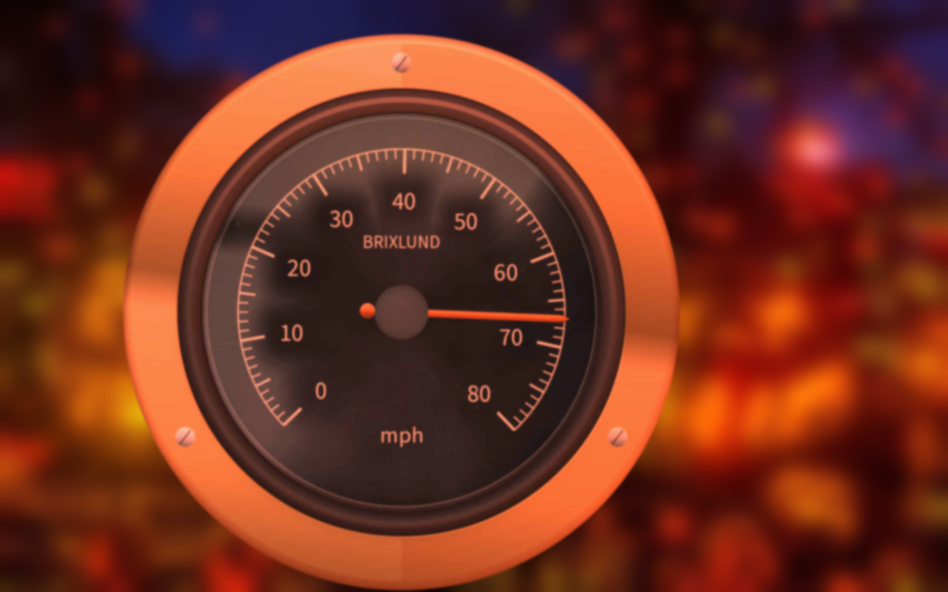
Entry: 67 mph
